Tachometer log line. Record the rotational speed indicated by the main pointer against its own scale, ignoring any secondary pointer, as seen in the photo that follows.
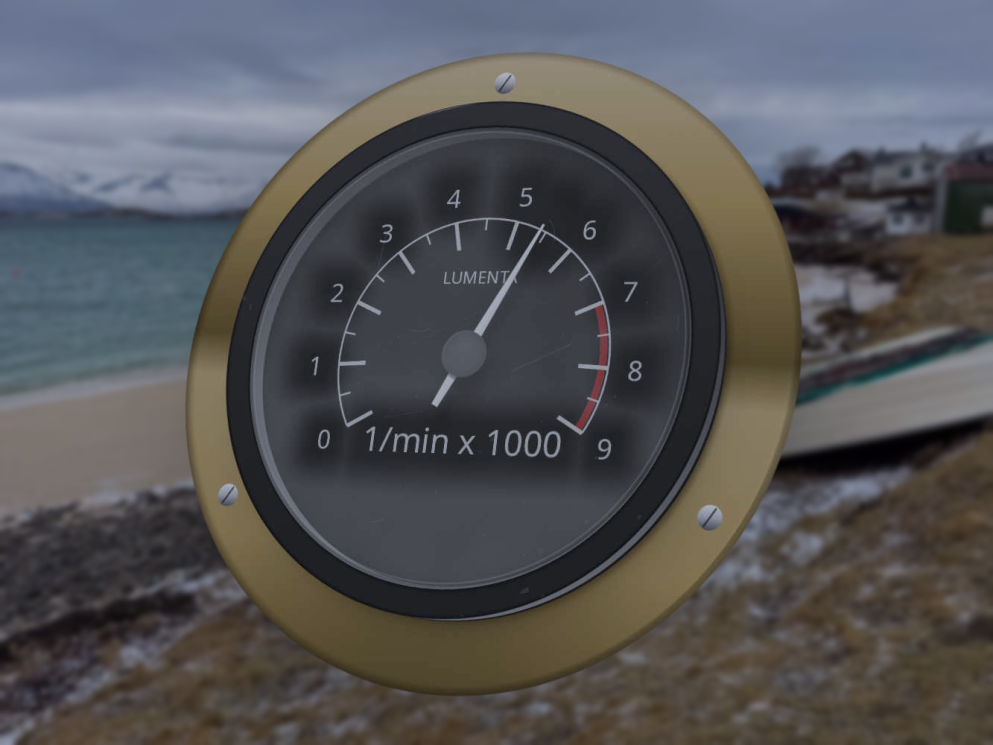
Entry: 5500 rpm
